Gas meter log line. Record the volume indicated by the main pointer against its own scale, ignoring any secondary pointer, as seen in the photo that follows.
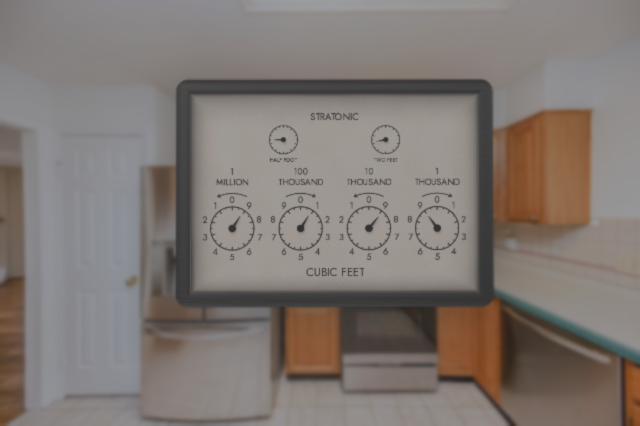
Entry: 908900 ft³
